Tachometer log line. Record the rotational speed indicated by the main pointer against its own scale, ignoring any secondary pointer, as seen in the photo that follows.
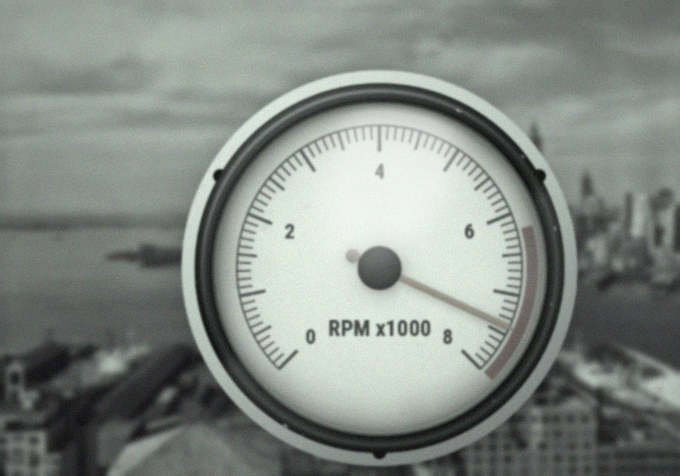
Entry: 7400 rpm
